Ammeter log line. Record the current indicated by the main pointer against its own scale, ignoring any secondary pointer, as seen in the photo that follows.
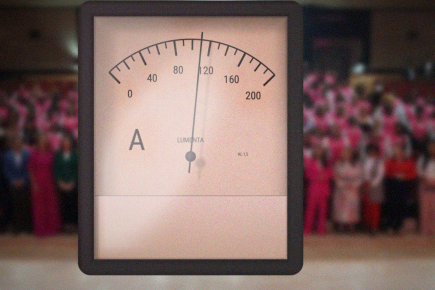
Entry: 110 A
